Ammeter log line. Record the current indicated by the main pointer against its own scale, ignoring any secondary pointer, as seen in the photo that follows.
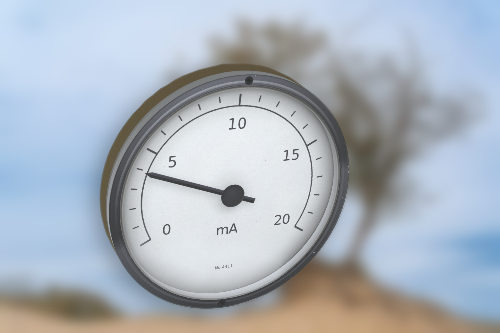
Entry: 4 mA
